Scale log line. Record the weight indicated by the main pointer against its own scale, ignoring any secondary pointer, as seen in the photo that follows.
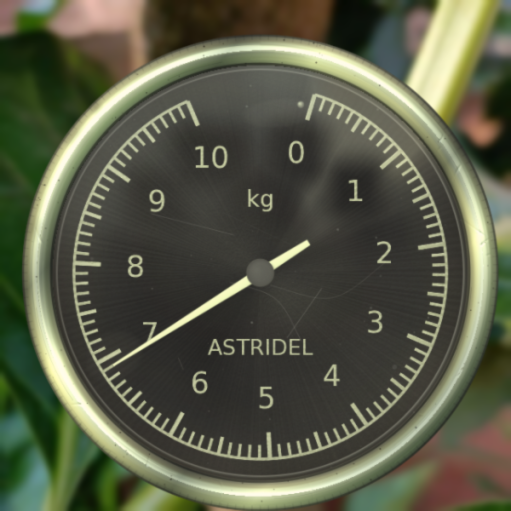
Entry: 6.9 kg
